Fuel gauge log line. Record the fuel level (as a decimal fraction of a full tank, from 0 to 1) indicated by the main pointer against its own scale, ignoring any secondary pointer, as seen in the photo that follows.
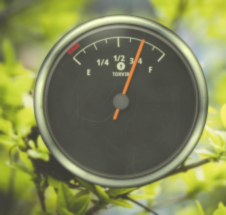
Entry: 0.75
